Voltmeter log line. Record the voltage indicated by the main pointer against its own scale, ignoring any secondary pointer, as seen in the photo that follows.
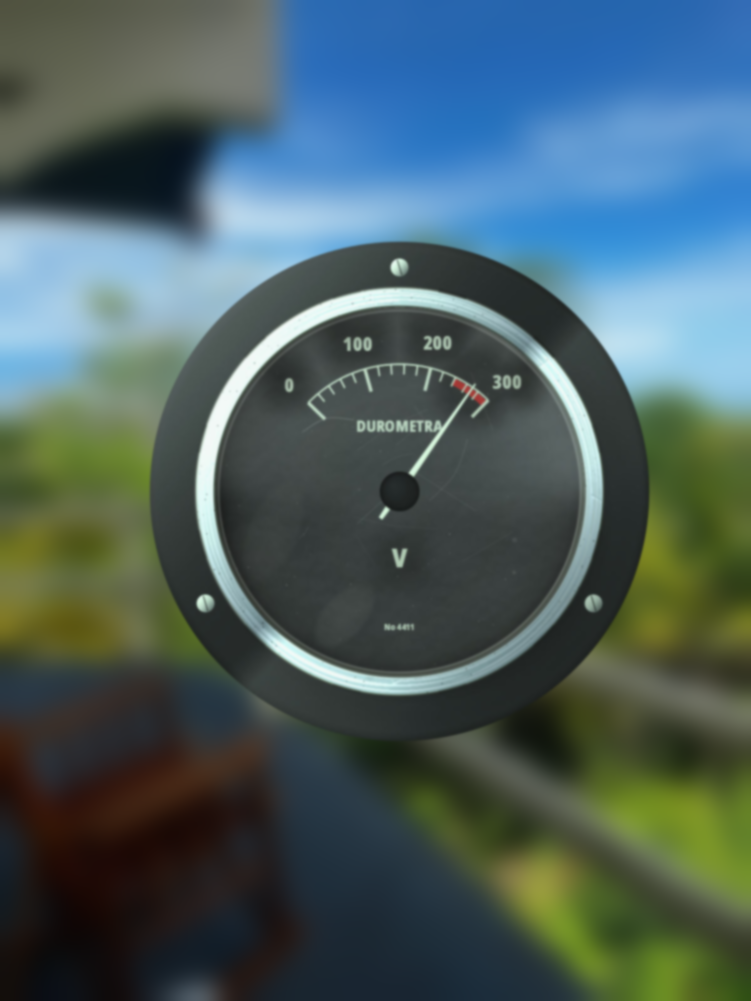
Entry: 270 V
